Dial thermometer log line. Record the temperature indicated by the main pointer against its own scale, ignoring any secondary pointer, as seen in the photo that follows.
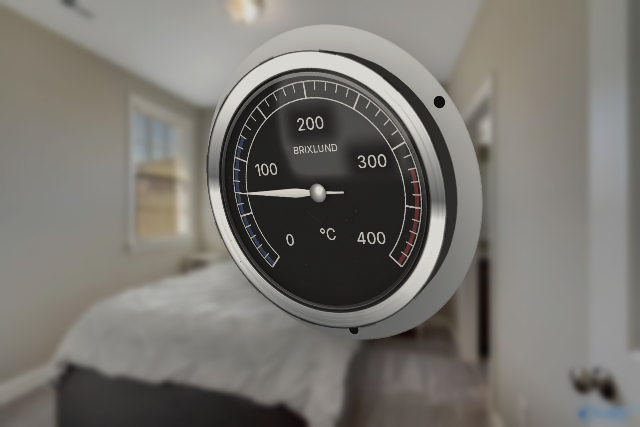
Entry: 70 °C
